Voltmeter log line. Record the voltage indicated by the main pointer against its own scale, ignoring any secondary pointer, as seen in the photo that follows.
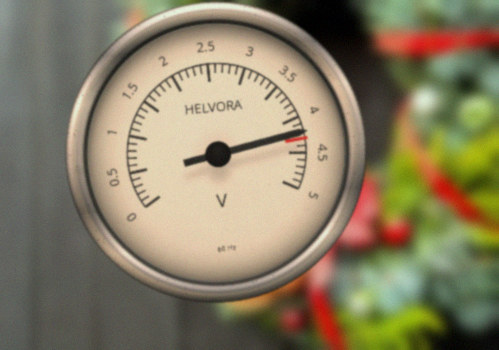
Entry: 4.2 V
